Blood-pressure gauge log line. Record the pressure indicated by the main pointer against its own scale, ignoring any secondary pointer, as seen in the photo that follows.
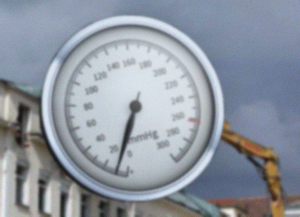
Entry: 10 mmHg
